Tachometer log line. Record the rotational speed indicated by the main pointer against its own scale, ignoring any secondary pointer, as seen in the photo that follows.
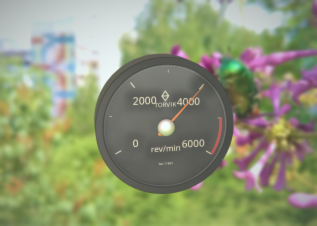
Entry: 4000 rpm
